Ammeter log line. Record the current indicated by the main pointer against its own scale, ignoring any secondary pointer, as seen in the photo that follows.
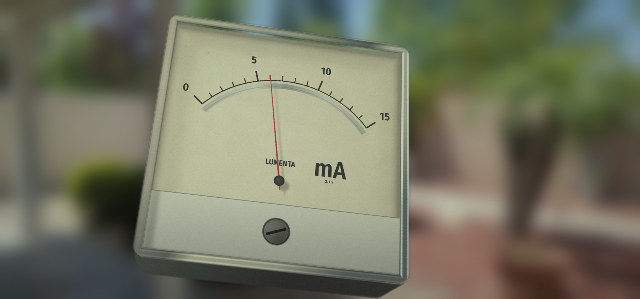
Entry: 6 mA
